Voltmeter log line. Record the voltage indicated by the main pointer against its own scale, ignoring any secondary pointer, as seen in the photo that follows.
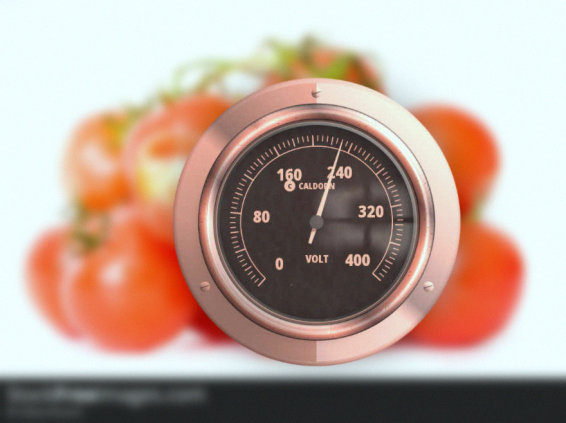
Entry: 230 V
